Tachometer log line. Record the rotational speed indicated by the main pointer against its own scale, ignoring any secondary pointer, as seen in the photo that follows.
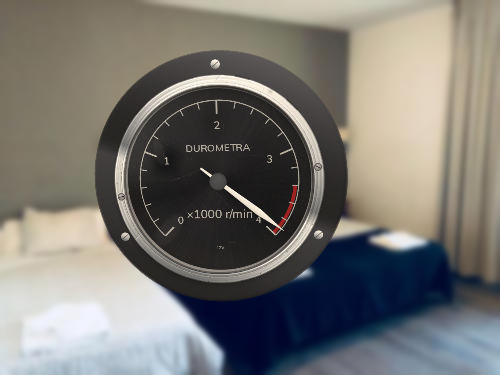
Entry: 3900 rpm
